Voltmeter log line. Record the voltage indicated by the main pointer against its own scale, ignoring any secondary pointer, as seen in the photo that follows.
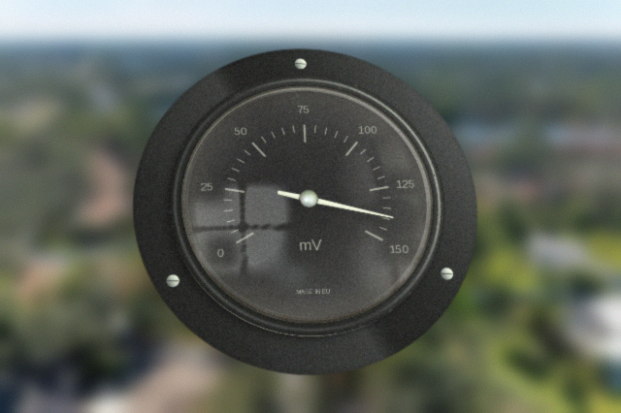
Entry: 140 mV
